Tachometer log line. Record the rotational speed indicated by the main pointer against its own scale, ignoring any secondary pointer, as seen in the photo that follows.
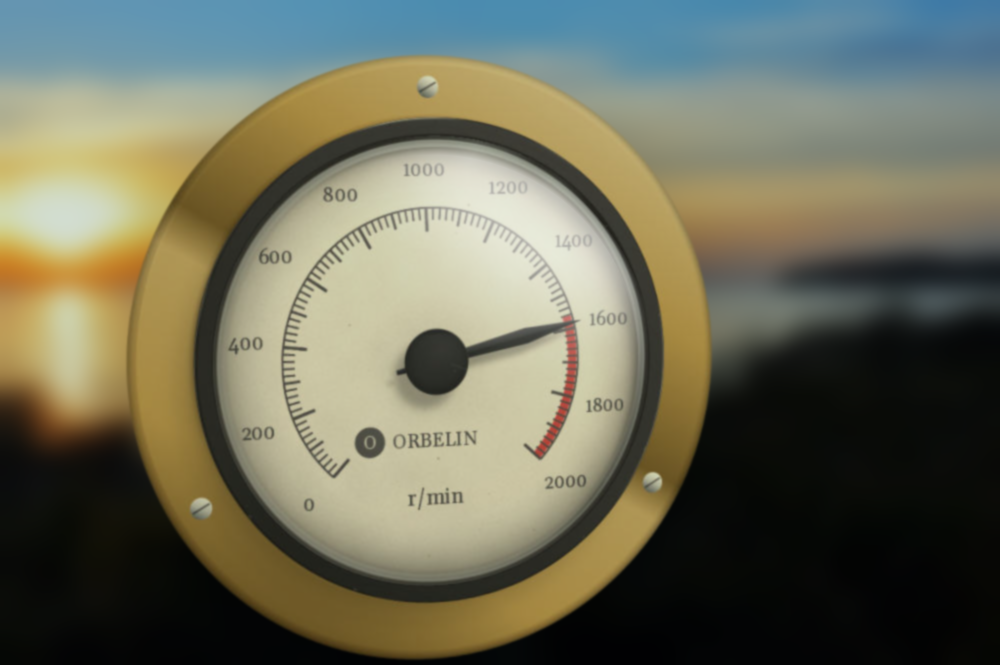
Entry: 1580 rpm
